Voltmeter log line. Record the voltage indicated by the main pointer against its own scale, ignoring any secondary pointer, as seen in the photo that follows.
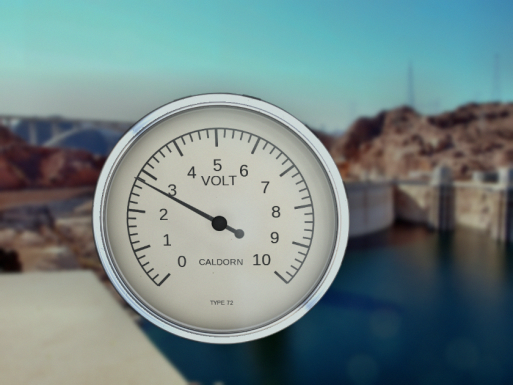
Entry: 2.8 V
